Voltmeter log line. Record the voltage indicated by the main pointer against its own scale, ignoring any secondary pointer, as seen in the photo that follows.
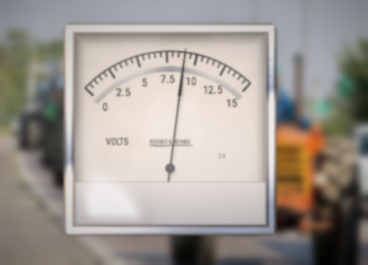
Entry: 9 V
